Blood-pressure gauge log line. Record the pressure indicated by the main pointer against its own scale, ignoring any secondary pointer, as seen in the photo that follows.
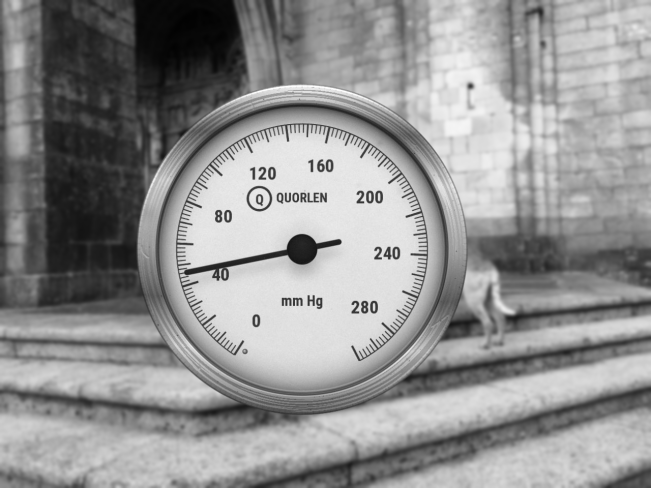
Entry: 46 mmHg
